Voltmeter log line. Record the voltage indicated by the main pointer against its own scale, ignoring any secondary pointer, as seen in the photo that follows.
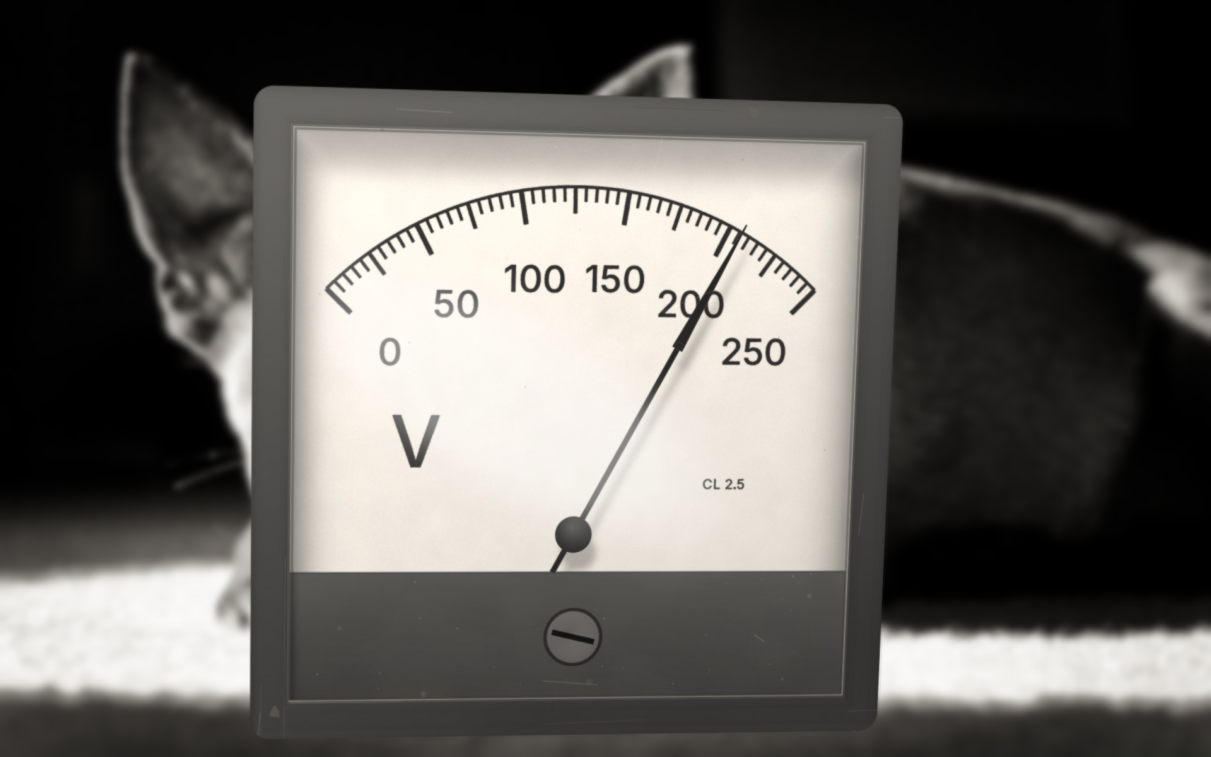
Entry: 205 V
